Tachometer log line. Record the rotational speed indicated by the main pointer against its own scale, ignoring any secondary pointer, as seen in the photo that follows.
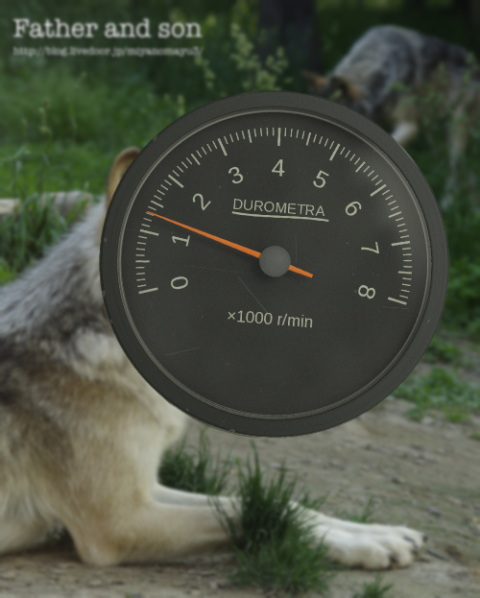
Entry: 1300 rpm
